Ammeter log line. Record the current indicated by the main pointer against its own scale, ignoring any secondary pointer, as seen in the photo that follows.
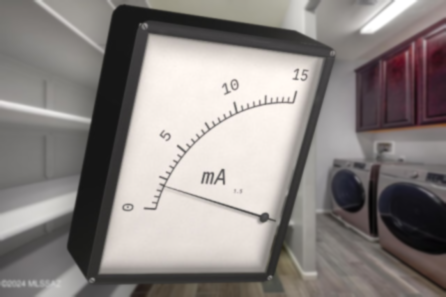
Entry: 2 mA
